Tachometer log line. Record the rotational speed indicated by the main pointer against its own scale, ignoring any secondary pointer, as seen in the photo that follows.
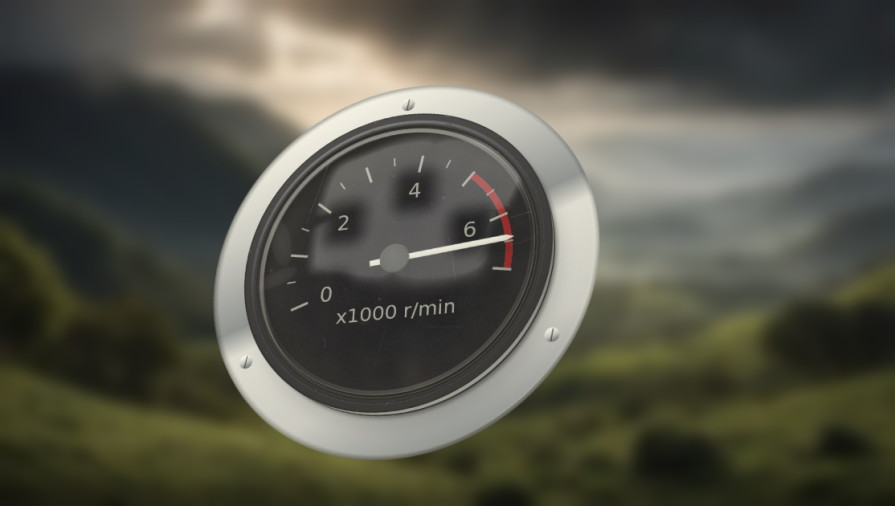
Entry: 6500 rpm
